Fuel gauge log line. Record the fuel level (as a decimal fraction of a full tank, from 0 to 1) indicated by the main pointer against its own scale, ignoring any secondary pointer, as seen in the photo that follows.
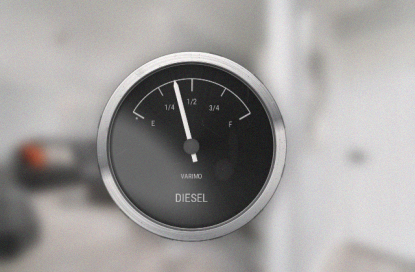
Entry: 0.375
